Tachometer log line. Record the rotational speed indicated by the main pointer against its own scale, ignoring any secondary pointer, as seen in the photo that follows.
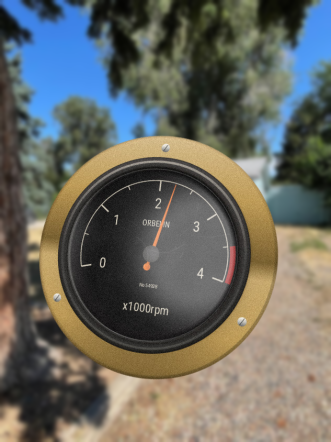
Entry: 2250 rpm
